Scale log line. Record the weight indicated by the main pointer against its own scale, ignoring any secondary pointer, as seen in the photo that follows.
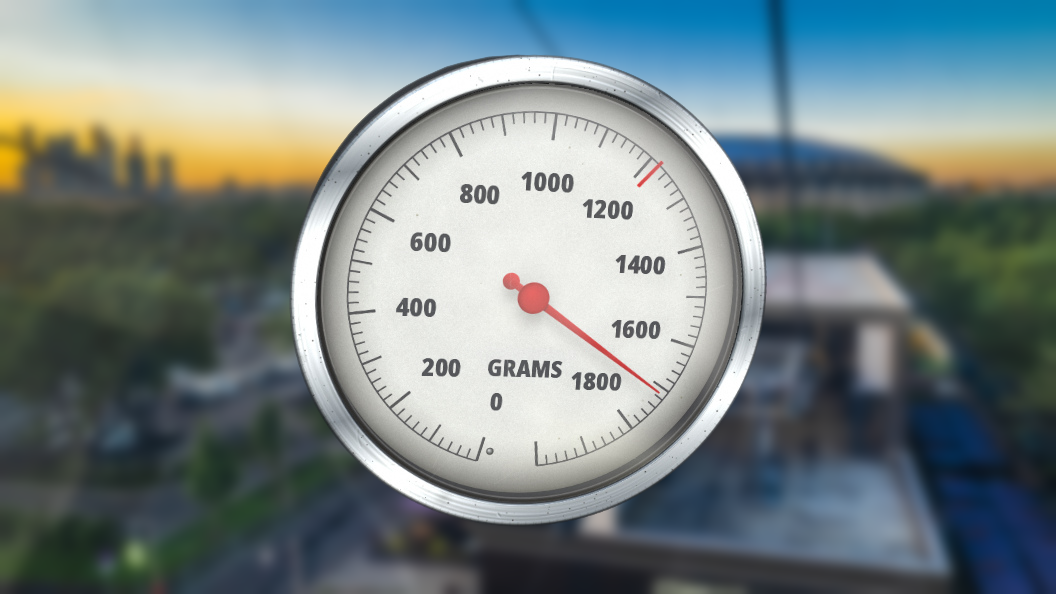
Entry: 1710 g
